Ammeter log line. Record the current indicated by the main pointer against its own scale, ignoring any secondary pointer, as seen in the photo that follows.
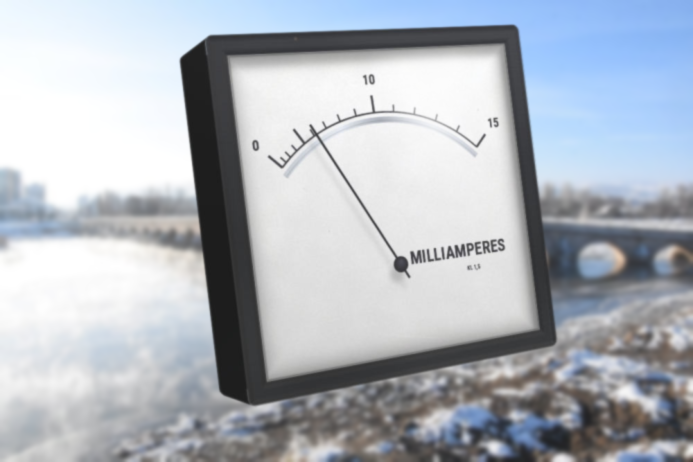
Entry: 6 mA
